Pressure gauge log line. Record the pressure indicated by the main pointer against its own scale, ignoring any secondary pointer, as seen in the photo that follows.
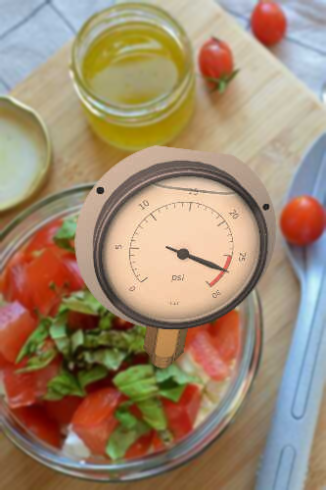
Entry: 27 psi
